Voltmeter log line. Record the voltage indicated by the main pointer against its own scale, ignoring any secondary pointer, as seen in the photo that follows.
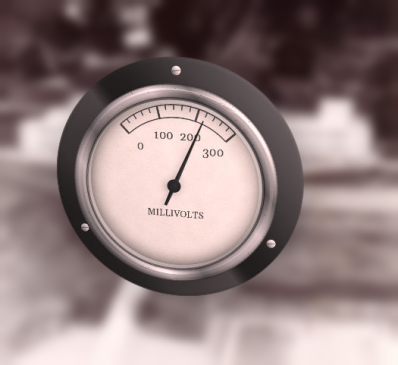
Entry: 220 mV
